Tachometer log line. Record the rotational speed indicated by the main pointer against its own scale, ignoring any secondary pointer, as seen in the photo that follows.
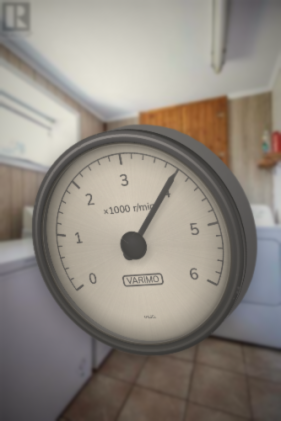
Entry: 4000 rpm
